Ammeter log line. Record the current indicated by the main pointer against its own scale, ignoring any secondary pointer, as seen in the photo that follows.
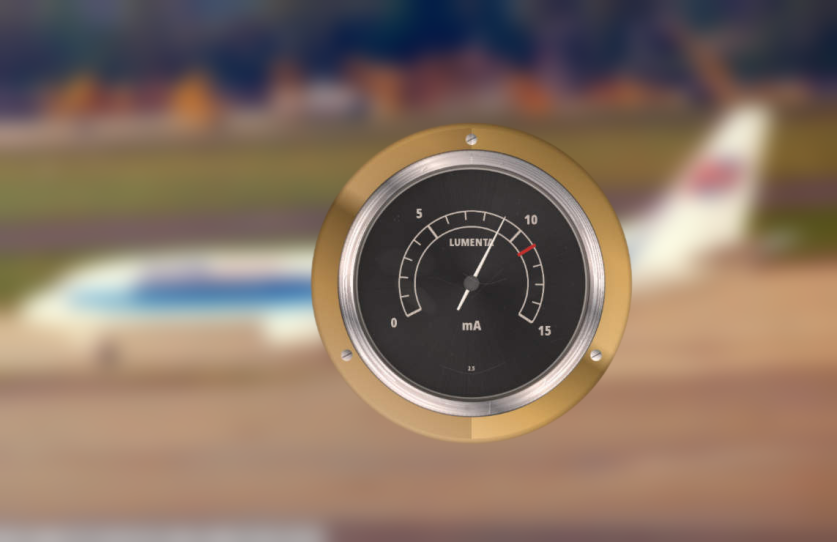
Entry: 9 mA
